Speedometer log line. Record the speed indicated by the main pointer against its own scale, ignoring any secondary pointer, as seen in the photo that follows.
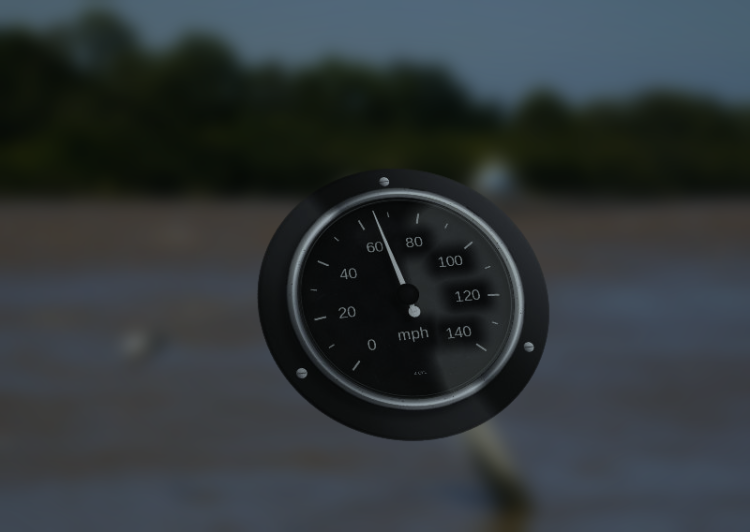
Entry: 65 mph
